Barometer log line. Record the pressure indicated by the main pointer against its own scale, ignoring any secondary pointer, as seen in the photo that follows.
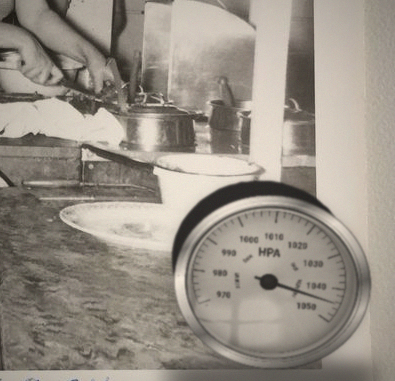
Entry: 1044 hPa
